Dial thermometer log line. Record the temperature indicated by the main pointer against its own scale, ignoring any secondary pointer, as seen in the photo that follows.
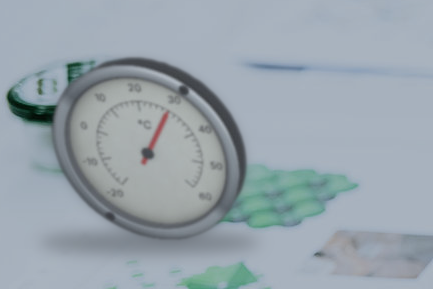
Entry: 30 °C
